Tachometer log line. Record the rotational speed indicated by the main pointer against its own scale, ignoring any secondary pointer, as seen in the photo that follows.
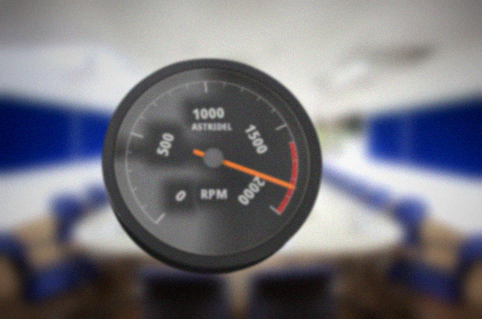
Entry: 1850 rpm
